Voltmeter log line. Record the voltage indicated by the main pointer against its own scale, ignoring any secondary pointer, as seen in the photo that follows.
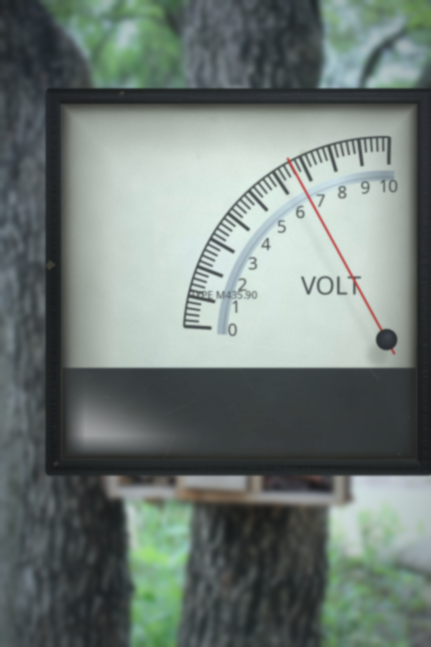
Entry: 6.6 V
